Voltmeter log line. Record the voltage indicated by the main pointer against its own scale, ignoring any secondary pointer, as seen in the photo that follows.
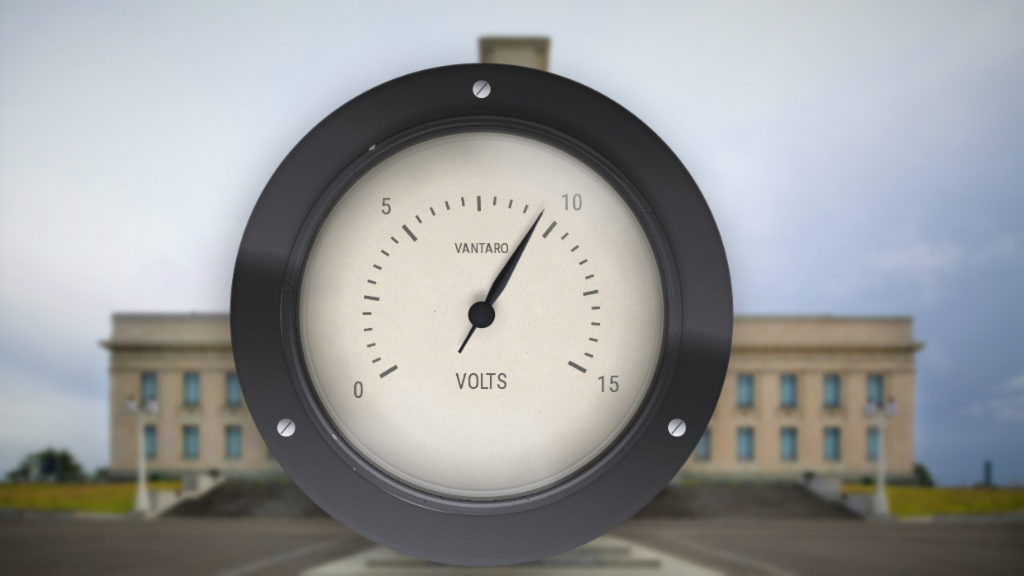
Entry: 9.5 V
